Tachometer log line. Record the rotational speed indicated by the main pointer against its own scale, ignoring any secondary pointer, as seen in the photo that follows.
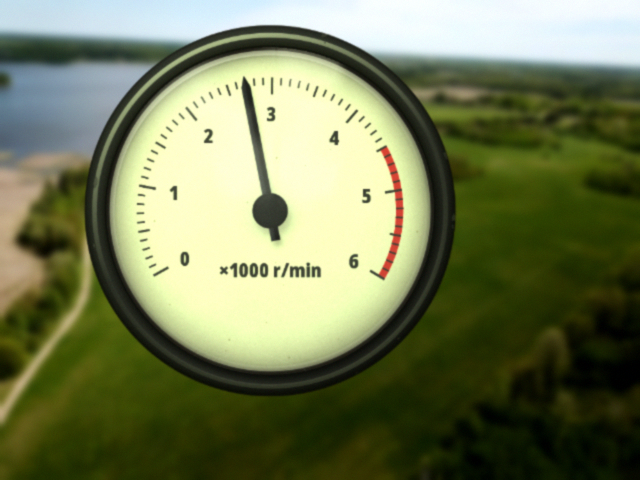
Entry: 2700 rpm
